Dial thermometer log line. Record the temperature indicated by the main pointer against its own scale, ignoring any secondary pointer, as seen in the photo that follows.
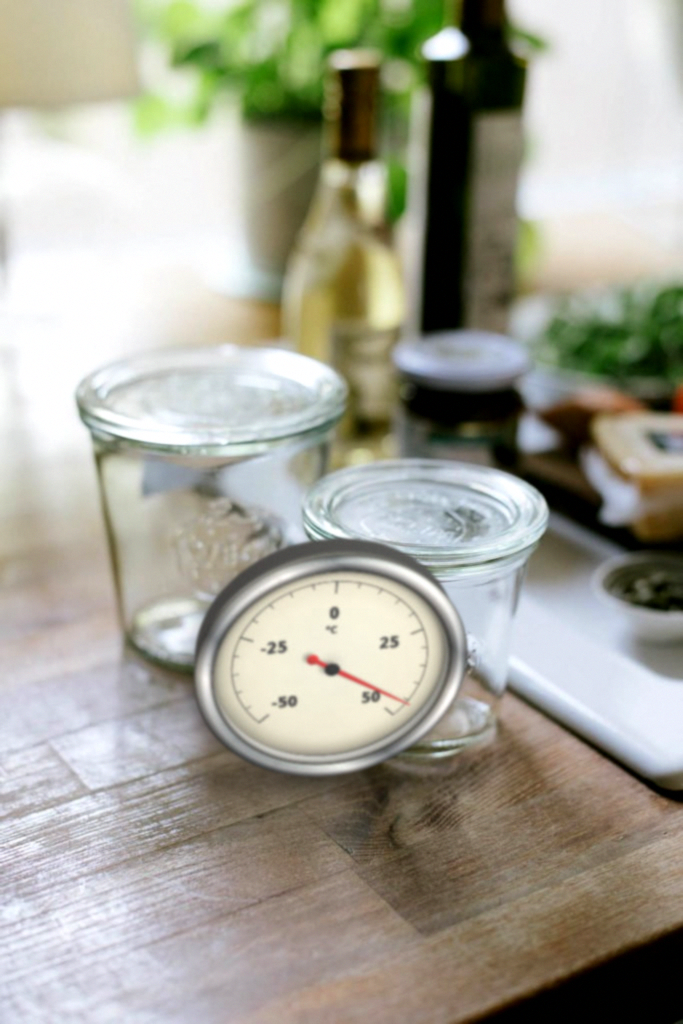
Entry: 45 °C
